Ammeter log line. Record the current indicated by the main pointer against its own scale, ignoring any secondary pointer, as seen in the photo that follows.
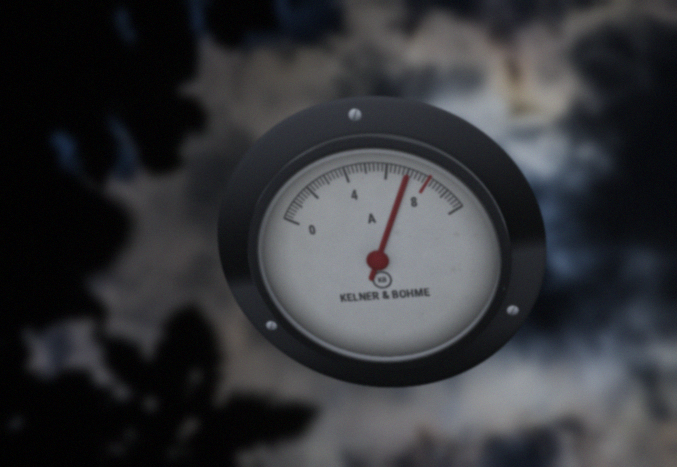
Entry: 7 A
